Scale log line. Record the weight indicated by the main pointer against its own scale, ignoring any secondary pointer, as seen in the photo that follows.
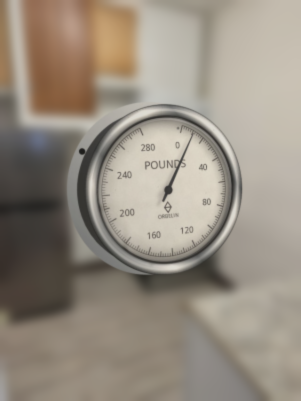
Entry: 10 lb
